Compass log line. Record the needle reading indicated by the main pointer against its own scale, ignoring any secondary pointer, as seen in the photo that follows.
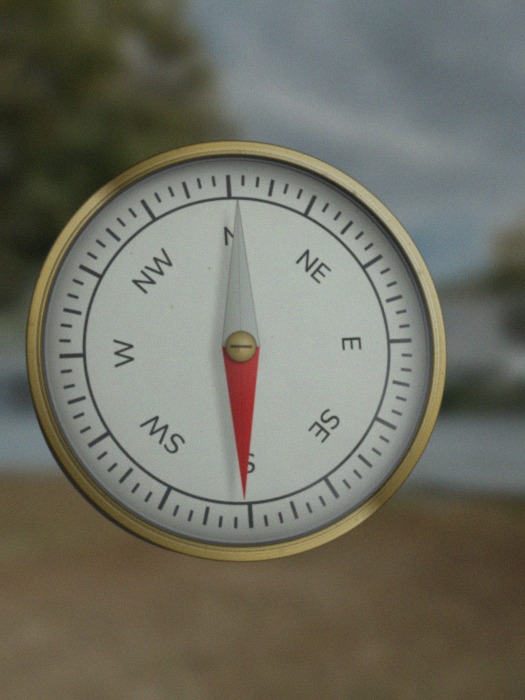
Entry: 182.5 °
